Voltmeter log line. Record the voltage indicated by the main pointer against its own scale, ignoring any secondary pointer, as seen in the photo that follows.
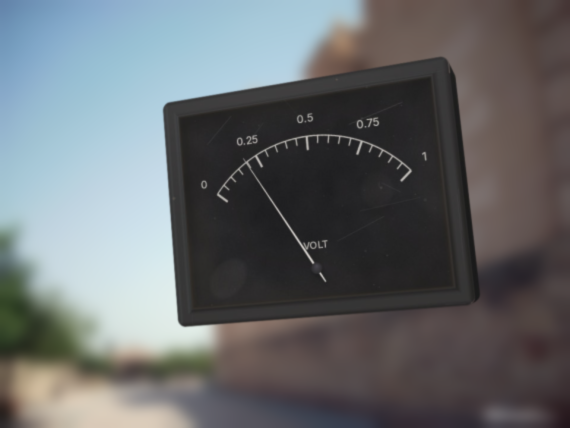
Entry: 0.2 V
